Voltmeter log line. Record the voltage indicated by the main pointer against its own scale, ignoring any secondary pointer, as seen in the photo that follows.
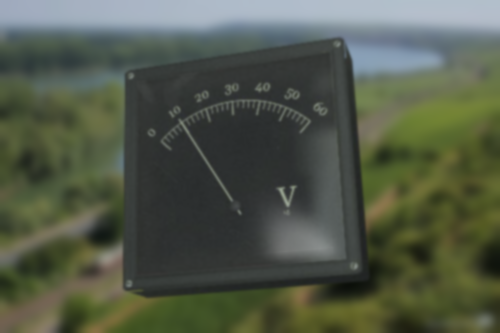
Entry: 10 V
